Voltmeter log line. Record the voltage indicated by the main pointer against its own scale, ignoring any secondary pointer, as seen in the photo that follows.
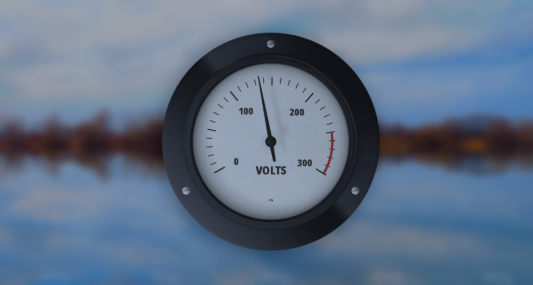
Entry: 135 V
